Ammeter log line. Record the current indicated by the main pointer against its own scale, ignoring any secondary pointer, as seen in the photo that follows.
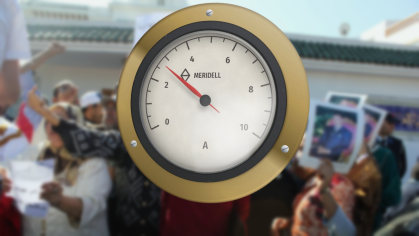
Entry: 2.75 A
